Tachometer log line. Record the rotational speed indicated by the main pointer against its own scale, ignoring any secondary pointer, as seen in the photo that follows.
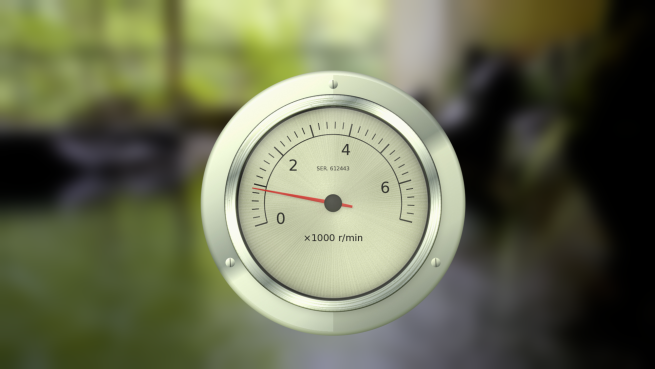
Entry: 900 rpm
